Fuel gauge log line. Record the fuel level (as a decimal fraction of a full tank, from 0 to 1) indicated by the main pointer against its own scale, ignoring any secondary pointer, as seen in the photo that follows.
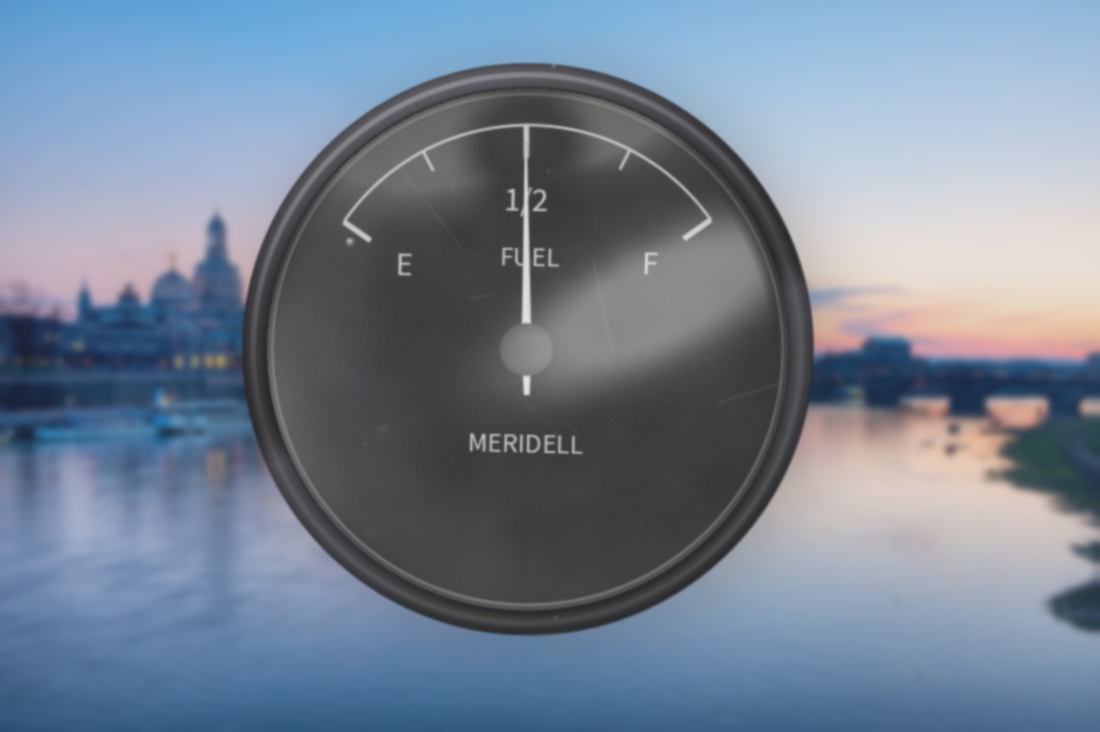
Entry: 0.5
